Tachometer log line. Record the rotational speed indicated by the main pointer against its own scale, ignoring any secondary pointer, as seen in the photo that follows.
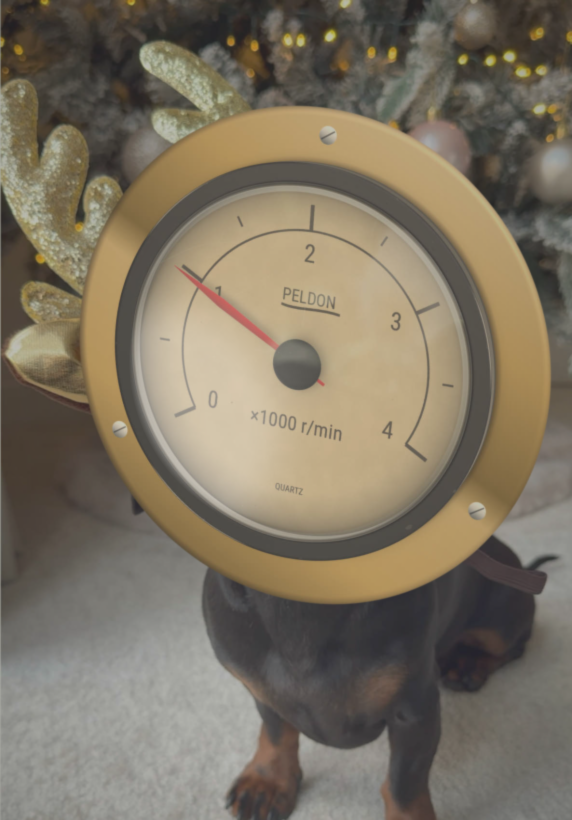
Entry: 1000 rpm
